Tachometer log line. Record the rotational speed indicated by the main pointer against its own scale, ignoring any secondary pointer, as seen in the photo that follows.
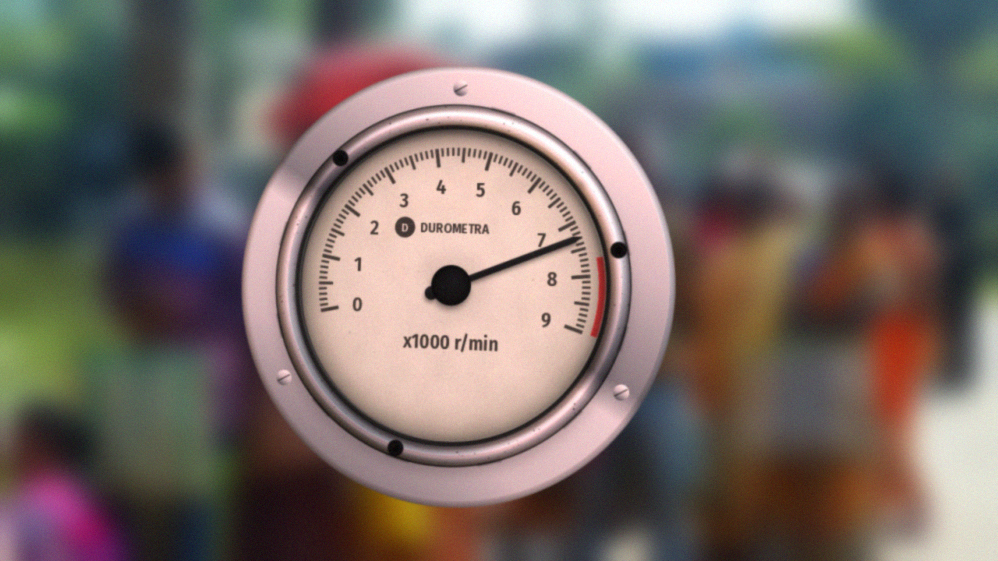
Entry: 7300 rpm
